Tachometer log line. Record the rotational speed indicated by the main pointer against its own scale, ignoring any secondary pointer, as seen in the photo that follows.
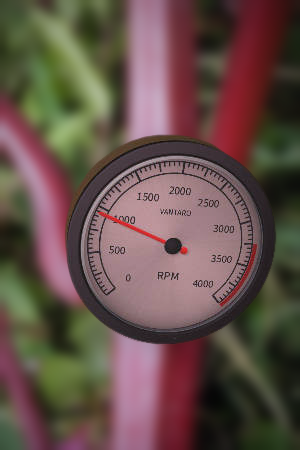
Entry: 950 rpm
